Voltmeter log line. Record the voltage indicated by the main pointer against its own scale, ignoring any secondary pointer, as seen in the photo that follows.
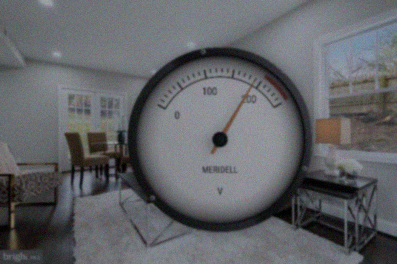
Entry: 190 V
